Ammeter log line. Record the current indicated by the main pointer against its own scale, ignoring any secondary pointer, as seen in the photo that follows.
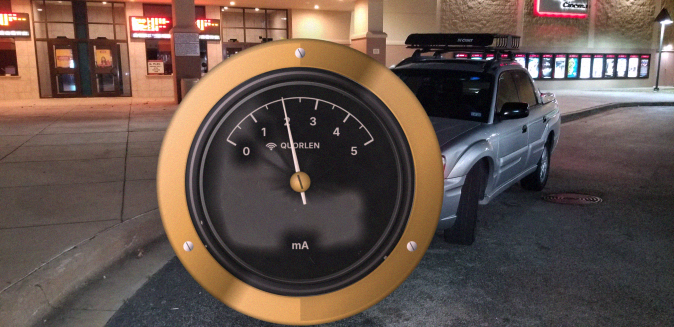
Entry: 2 mA
